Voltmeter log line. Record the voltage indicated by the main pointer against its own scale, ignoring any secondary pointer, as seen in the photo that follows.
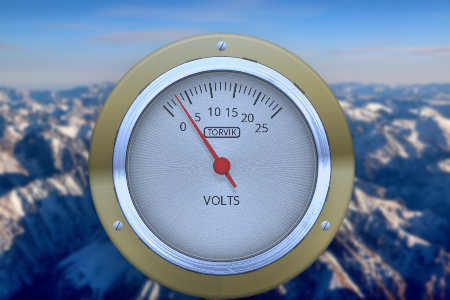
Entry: 3 V
